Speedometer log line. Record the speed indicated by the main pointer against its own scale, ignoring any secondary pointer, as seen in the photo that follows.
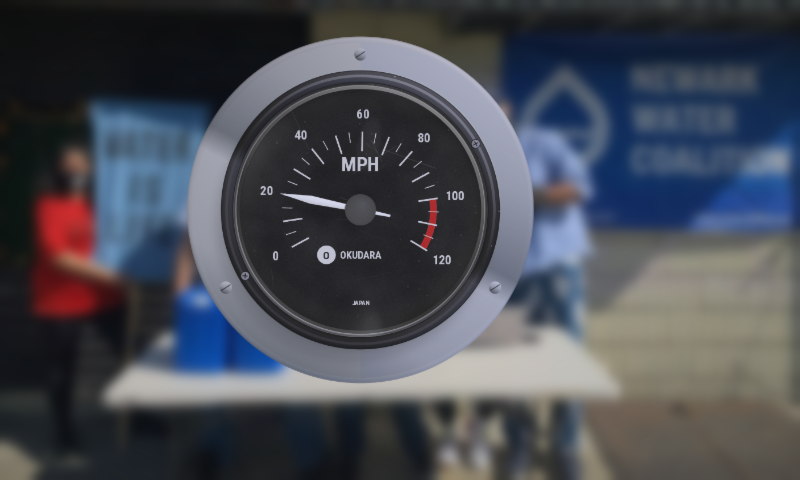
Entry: 20 mph
